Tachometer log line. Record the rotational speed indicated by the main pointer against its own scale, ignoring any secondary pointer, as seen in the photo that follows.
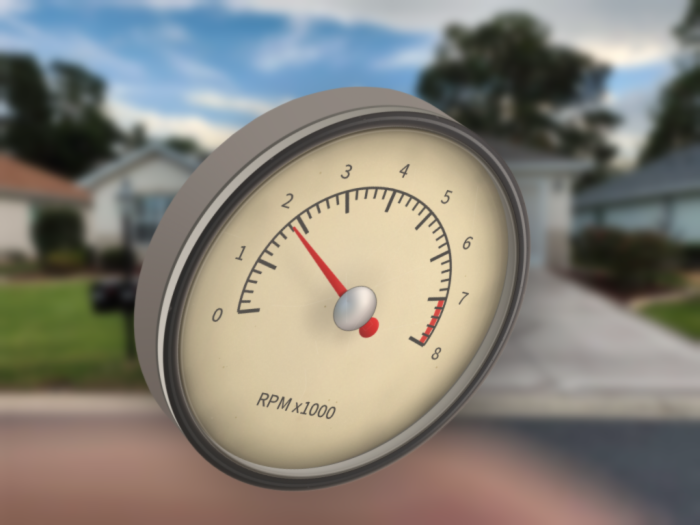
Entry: 1800 rpm
